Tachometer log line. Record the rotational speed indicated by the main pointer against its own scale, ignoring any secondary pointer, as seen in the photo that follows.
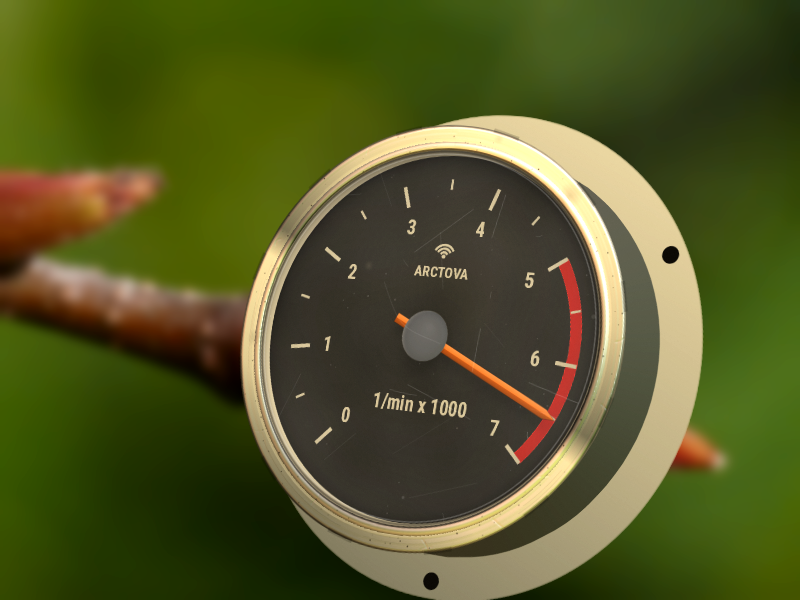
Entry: 6500 rpm
